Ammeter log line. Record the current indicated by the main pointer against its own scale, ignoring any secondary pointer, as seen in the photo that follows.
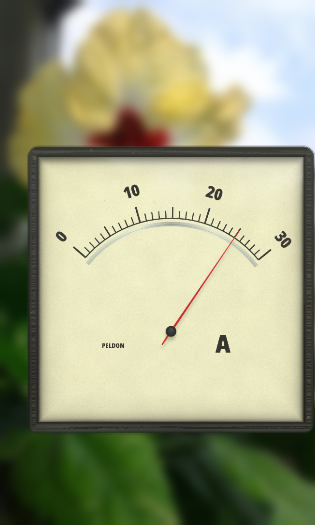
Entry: 25 A
